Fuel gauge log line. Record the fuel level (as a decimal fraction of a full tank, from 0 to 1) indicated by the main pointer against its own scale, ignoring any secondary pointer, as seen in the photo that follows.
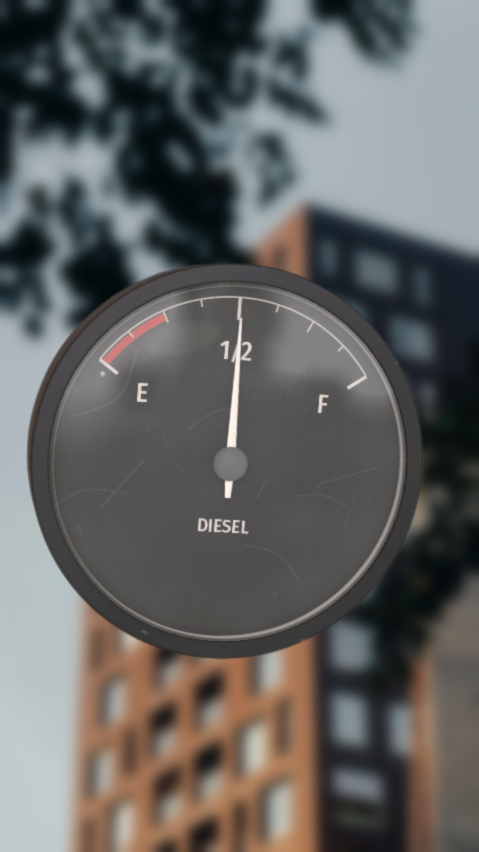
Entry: 0.5
